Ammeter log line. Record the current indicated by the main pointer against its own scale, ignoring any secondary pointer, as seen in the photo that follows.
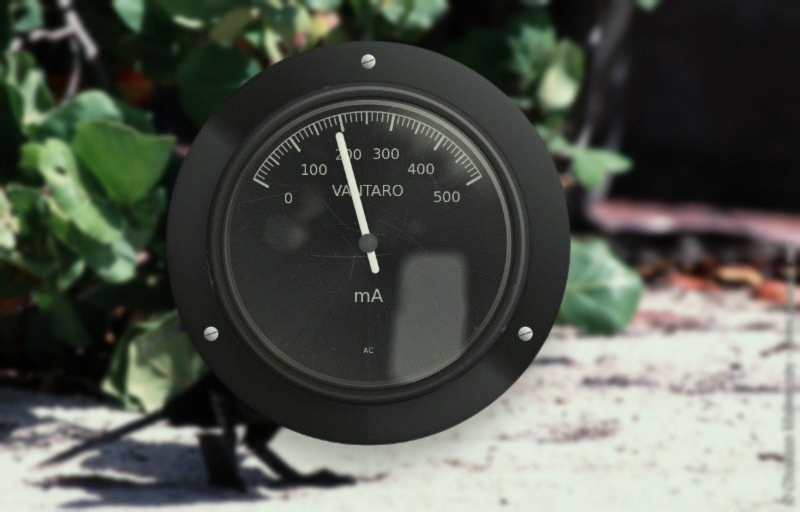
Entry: 190 mA
